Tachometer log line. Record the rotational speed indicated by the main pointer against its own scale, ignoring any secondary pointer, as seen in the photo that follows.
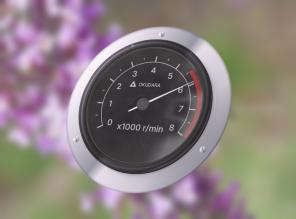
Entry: 6000 rpm
